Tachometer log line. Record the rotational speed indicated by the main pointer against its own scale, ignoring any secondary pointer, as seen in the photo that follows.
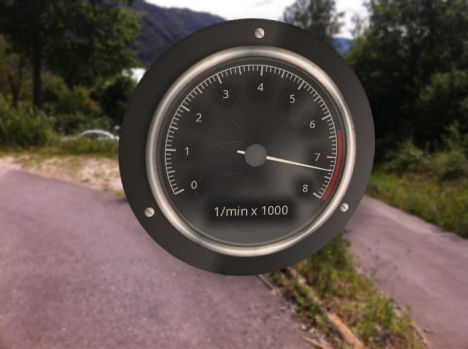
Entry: 7300 rpm
